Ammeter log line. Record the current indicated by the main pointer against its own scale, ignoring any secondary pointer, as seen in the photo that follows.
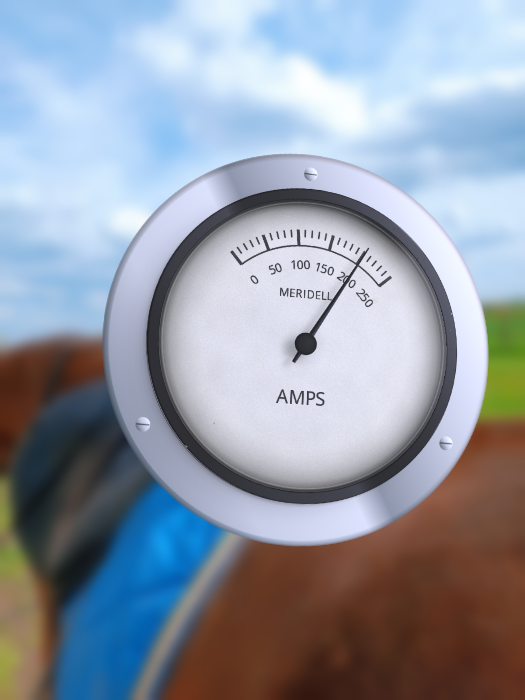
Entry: 200 A
